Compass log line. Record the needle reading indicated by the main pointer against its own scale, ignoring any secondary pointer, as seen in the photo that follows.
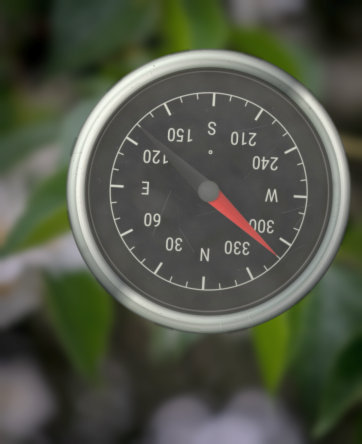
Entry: 310 °
